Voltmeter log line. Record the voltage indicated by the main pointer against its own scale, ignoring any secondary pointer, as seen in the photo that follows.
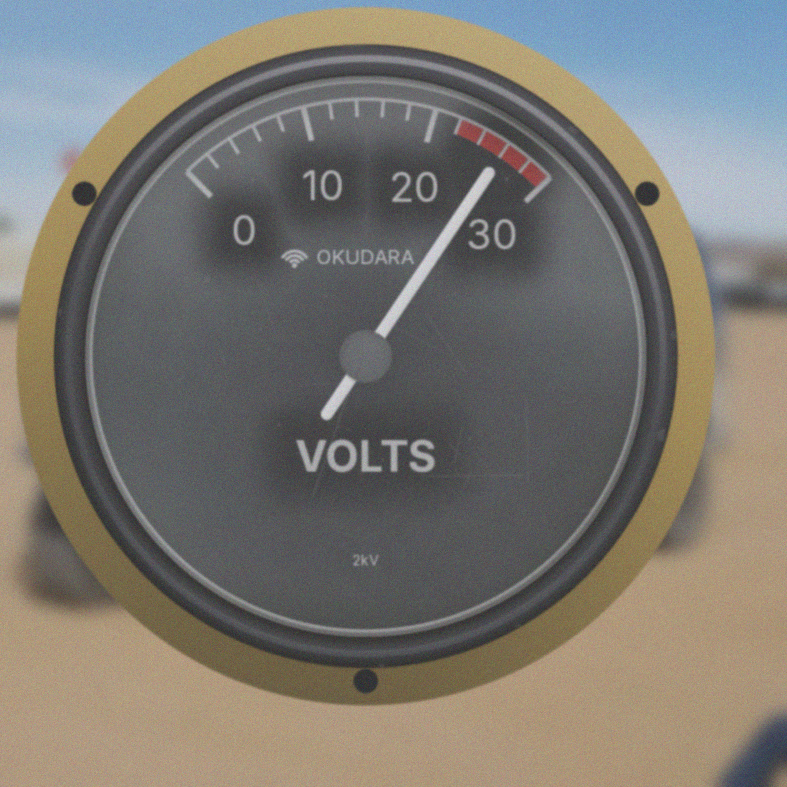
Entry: 26 V
